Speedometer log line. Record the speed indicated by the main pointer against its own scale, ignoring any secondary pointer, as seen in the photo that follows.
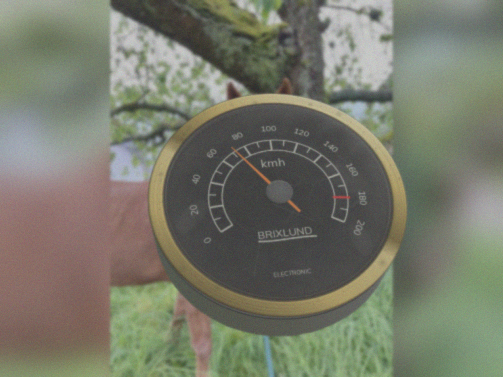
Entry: 70 km/h
